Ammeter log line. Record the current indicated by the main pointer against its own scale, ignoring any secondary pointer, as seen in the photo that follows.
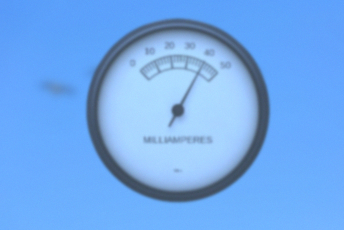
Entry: 40 mA
